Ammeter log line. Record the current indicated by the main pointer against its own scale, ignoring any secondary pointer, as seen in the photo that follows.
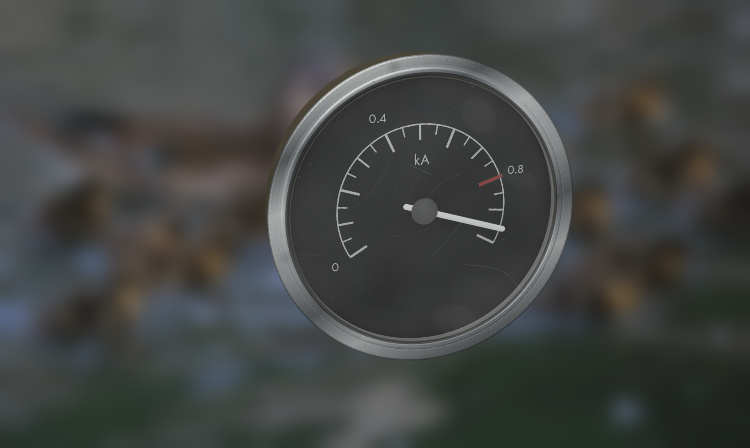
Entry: 0.95 kA
